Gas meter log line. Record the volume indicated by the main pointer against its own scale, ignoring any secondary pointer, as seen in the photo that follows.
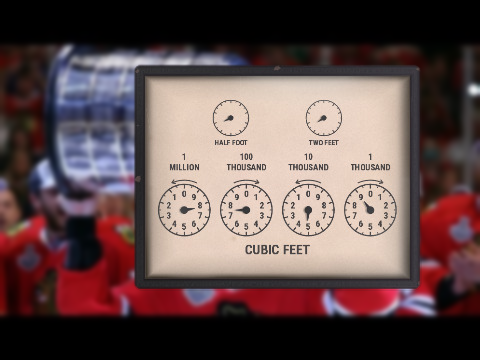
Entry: 774900 ft³
